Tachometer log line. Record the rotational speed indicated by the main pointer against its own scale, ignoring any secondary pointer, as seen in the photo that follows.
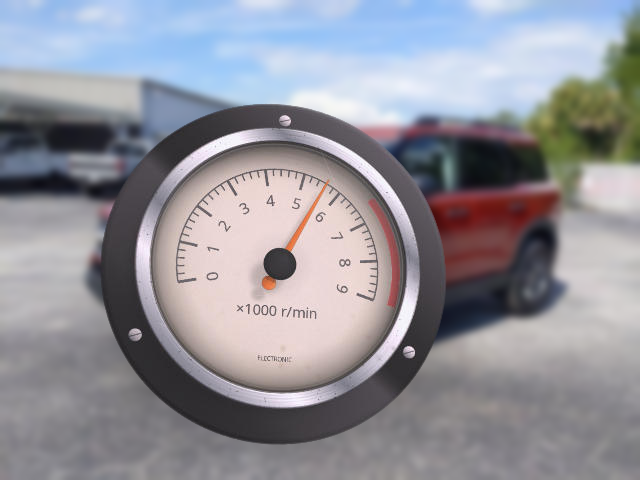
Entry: 5600 rpm
